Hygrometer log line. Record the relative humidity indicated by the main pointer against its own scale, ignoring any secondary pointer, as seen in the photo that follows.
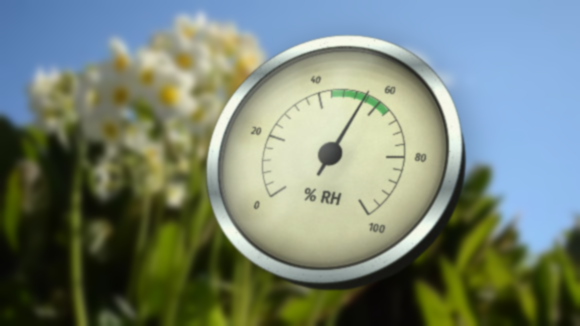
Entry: 56 %
